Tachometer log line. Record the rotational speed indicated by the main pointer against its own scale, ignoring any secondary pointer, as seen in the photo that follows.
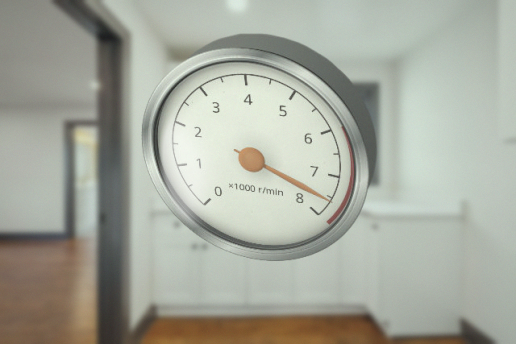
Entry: 7500 rpm
